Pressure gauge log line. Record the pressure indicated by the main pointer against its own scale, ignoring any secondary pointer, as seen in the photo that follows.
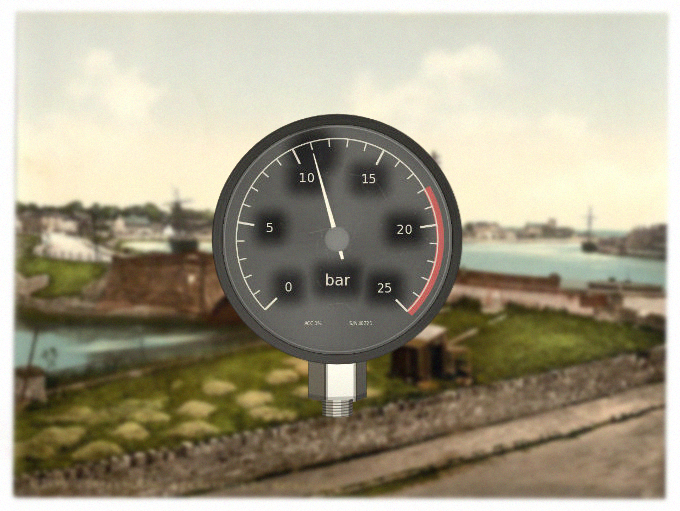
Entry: 11 bar
